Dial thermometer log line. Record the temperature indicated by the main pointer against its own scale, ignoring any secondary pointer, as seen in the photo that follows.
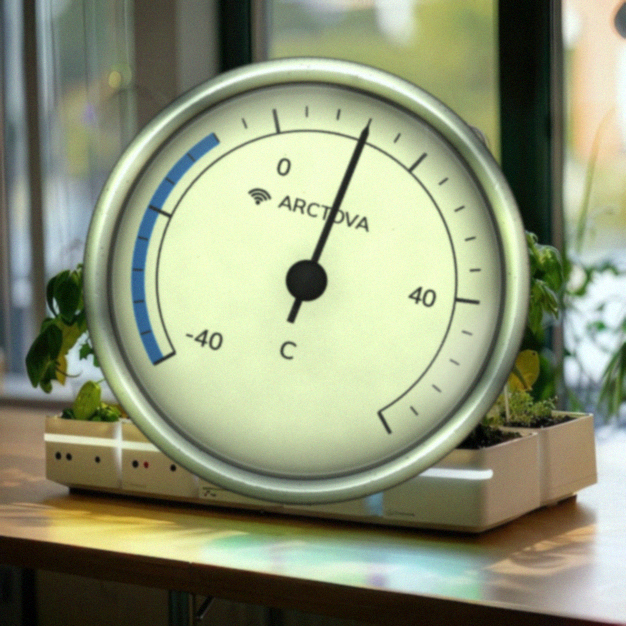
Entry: 12 °C
